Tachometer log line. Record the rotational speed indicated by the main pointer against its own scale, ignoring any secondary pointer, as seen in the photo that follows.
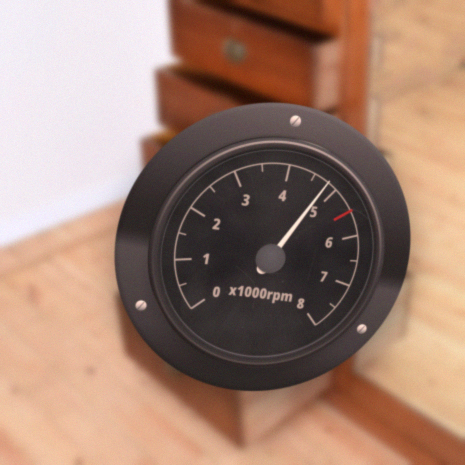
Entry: 4750 rpm
